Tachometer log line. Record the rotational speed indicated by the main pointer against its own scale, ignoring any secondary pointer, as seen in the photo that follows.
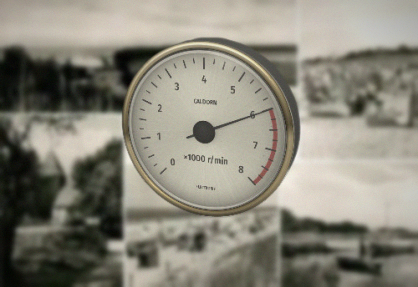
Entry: 6000 rpm
